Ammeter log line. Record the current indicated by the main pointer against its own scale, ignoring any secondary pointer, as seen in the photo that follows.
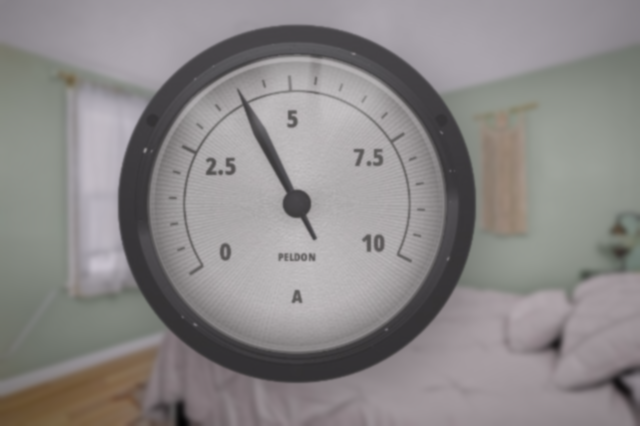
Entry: 4 A
